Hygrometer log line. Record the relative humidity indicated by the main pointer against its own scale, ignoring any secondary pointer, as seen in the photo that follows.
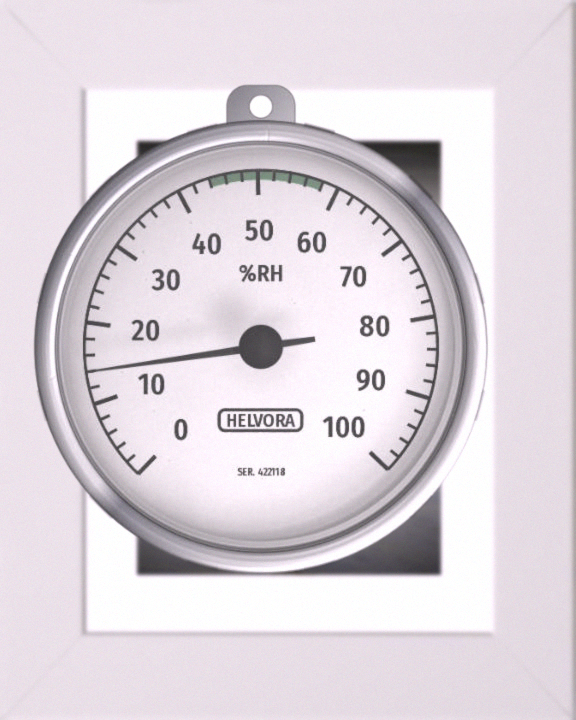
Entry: 14 %
